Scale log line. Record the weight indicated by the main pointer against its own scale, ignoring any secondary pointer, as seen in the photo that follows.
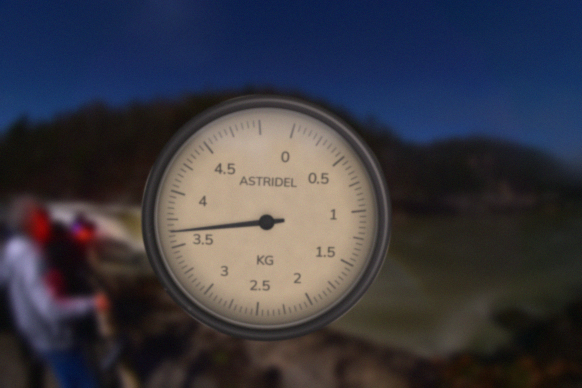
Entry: 3.65 kg
